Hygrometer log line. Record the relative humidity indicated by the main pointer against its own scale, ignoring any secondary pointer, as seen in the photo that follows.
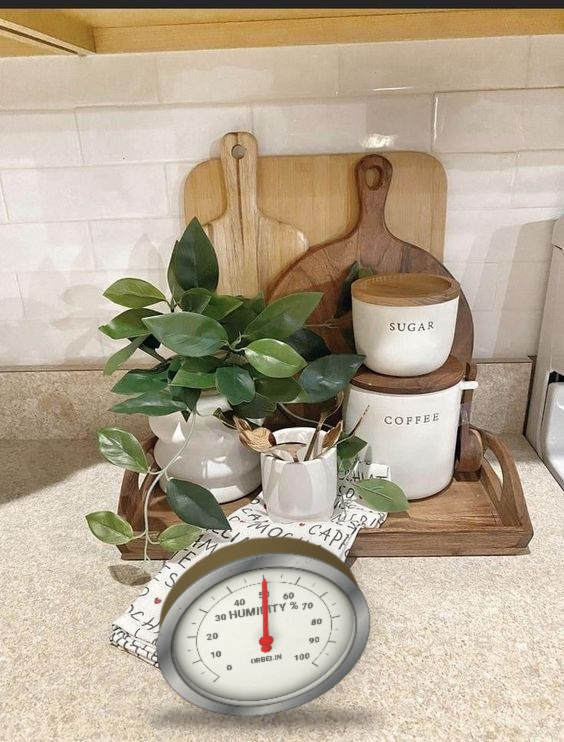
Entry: 50 %
